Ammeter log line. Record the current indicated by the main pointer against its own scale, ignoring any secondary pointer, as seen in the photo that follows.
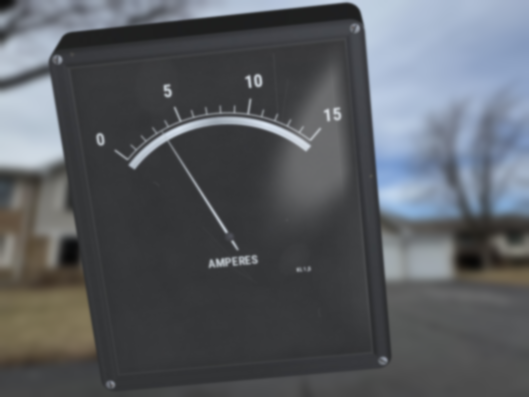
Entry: 3.5 A
